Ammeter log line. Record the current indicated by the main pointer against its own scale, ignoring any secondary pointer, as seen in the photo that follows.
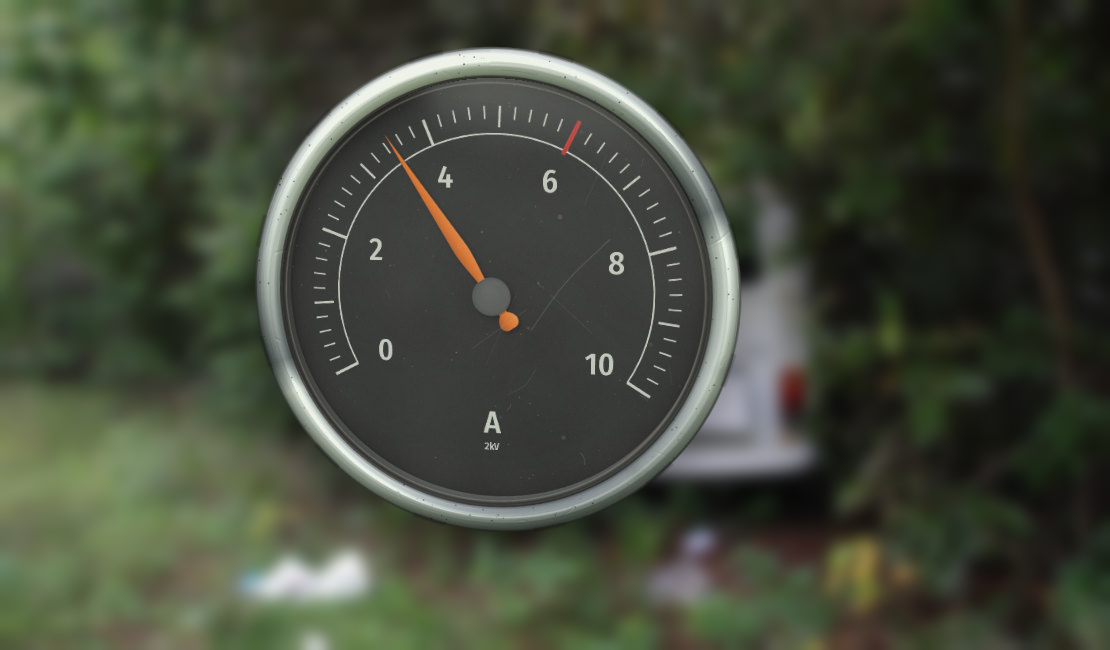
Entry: 3.5 A
